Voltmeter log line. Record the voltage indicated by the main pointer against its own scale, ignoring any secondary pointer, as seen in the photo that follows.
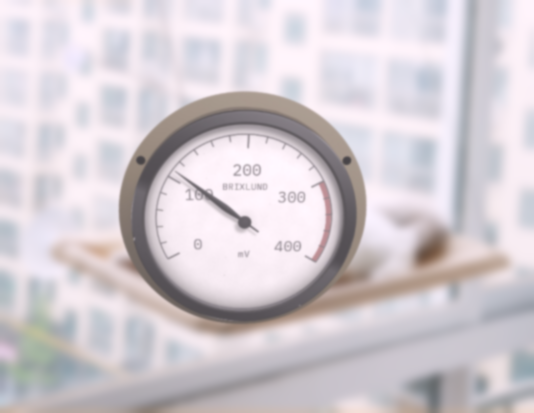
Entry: 110 mV
